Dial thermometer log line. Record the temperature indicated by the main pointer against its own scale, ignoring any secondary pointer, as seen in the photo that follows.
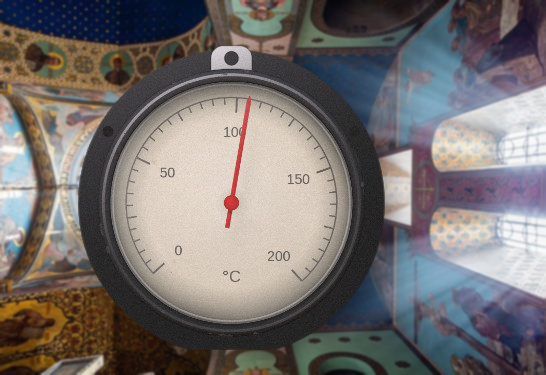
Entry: 105 °C
